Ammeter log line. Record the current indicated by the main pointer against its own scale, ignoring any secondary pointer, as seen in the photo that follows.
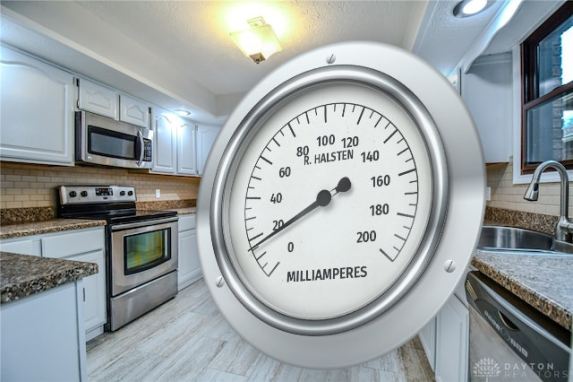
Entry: 15 mA
